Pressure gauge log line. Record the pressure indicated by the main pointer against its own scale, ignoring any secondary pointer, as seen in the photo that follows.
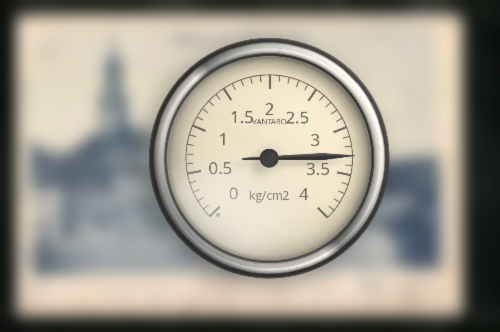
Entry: 3.3 kg/cm²
